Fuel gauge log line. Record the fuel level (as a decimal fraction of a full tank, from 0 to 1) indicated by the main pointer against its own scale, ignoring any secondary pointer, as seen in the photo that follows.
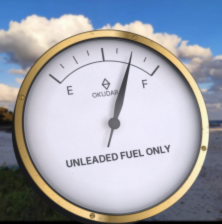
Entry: 0.75
